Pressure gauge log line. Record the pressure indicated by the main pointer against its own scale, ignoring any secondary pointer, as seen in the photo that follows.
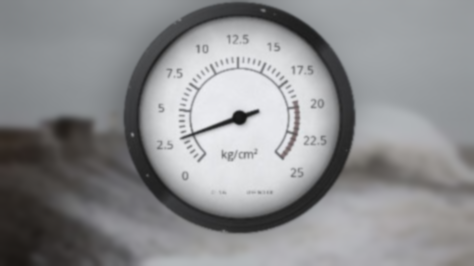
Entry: 2.5 kg/cm²
